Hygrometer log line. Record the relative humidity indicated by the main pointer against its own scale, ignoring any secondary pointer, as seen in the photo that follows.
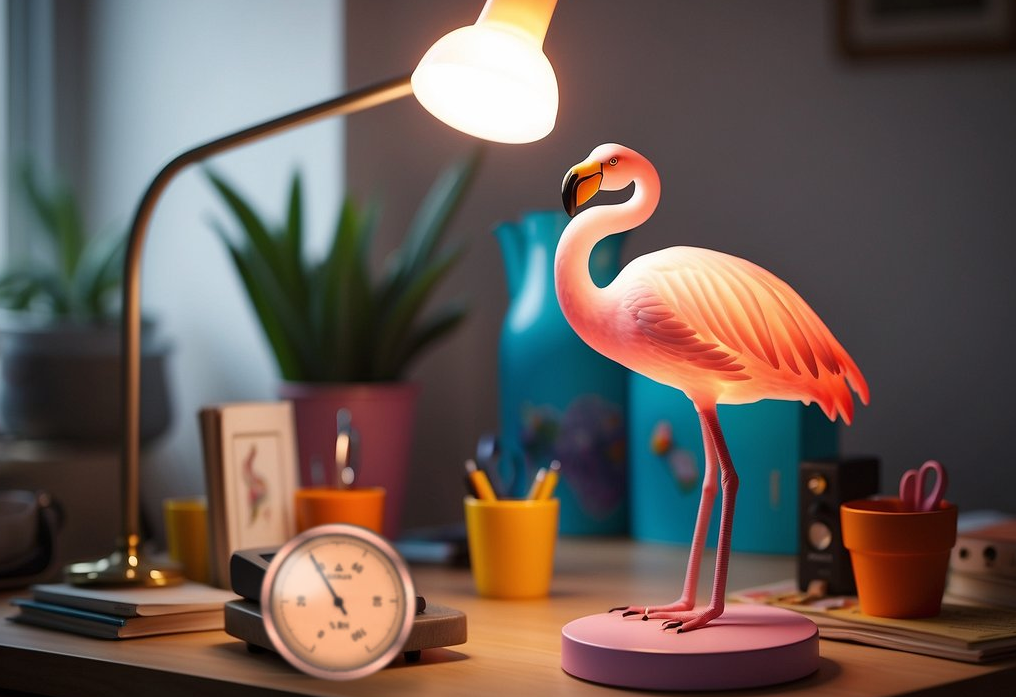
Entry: 40 %
